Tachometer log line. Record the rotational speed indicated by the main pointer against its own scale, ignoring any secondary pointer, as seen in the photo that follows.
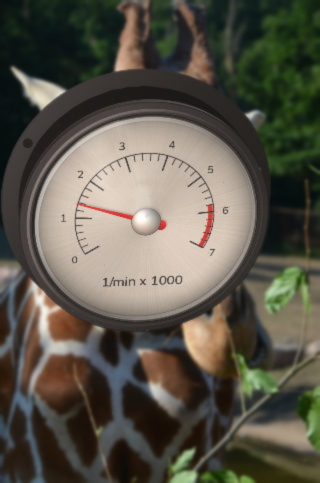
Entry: 1400 rpm
